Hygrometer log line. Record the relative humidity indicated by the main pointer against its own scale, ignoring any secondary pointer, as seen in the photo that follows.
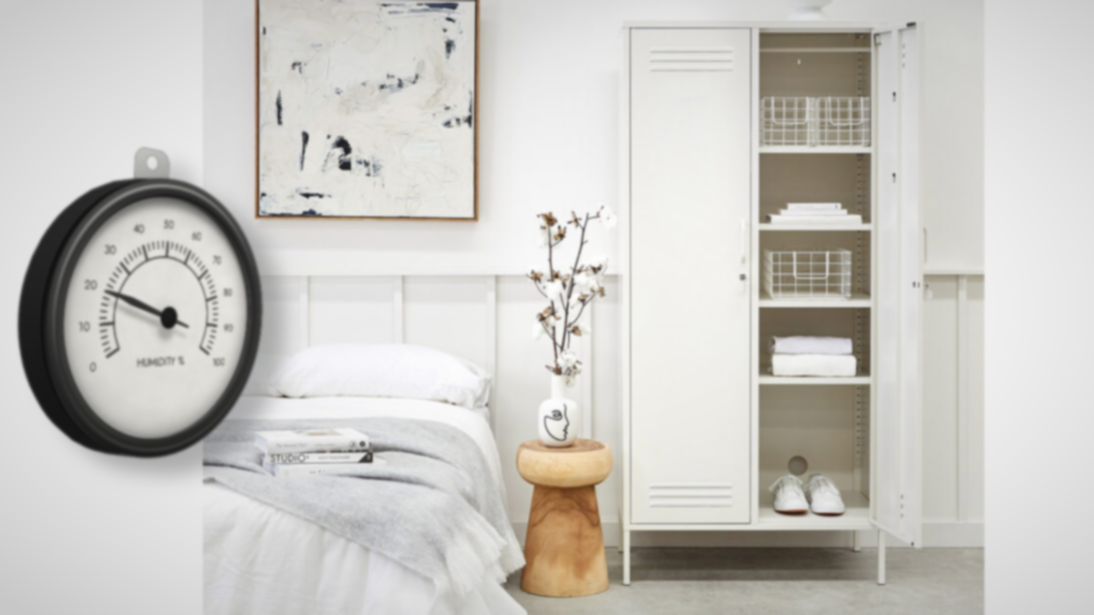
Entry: 20 %
